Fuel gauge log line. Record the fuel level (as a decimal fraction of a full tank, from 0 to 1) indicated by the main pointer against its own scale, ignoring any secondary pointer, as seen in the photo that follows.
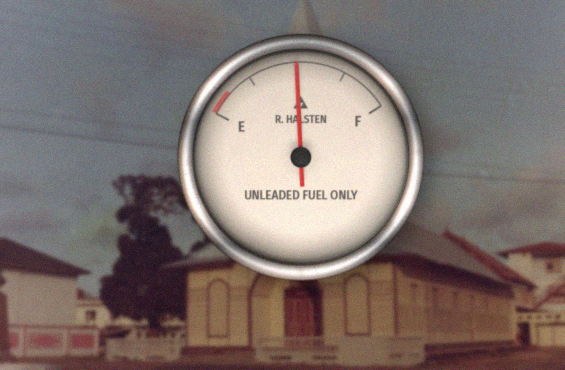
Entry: 0.5
